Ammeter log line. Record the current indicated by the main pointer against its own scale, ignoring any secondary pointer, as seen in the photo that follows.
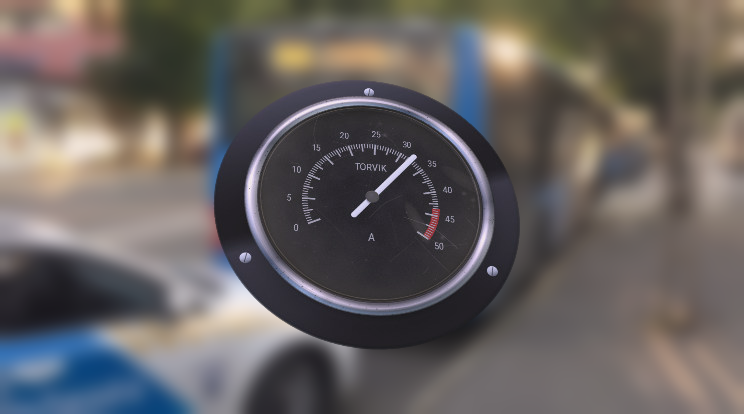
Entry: 32.5 A
